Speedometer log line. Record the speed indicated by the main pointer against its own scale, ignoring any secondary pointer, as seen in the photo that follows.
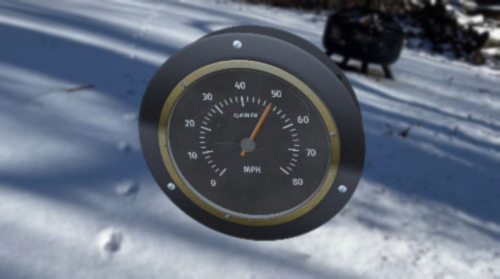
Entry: 50 mph
